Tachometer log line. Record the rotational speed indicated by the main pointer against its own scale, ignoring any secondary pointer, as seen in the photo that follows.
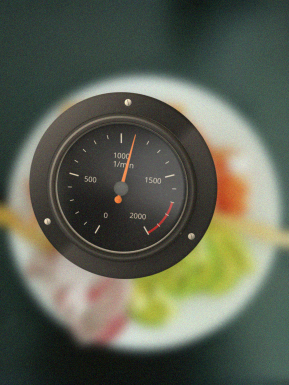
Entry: 1100 rpm
